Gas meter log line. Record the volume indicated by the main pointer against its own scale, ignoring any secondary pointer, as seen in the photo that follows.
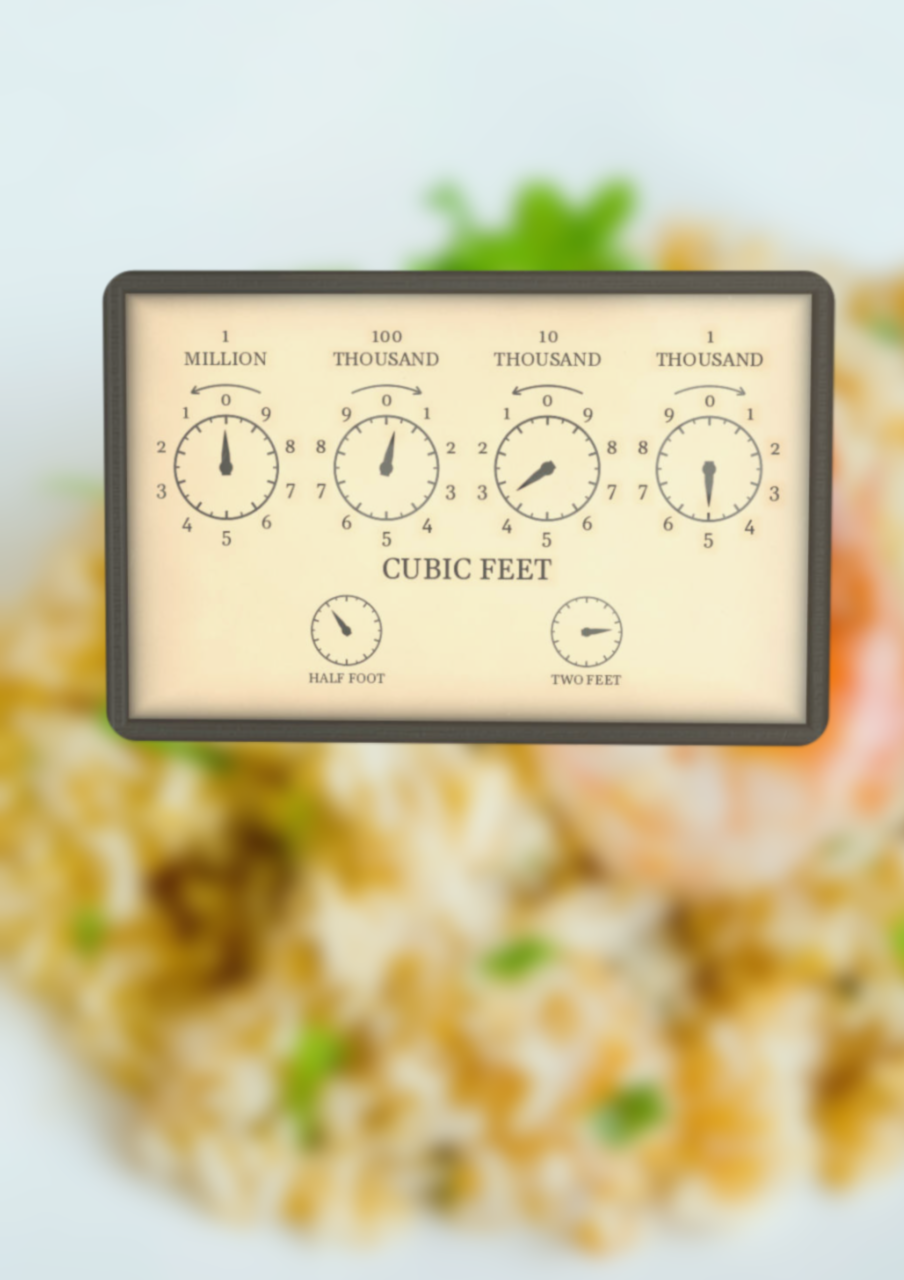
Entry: 3500 ft³
